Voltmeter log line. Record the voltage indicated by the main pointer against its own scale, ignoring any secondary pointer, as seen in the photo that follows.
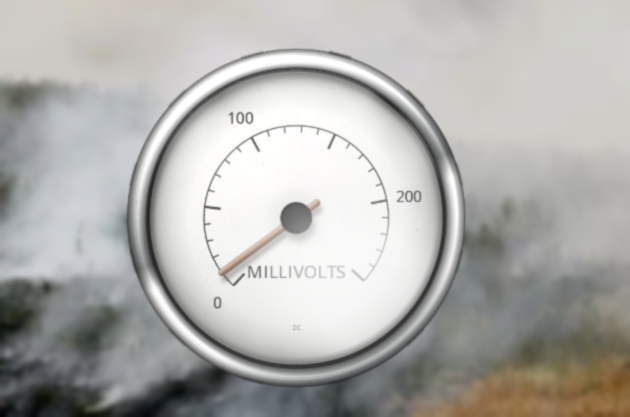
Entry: 10 mV
